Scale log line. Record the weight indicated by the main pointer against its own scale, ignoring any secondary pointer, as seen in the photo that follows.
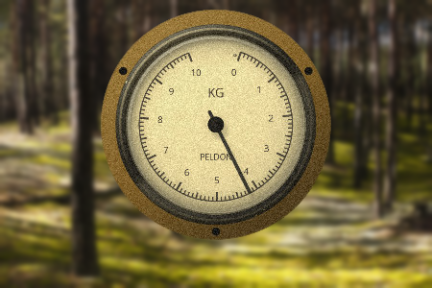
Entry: 4.2 kg
